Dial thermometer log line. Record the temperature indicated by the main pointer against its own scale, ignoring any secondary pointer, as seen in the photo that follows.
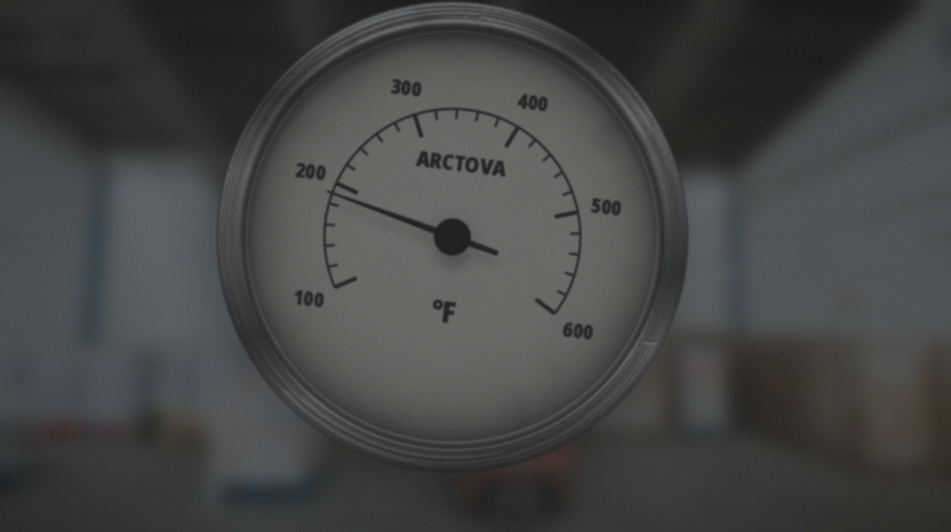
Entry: 190 °F
